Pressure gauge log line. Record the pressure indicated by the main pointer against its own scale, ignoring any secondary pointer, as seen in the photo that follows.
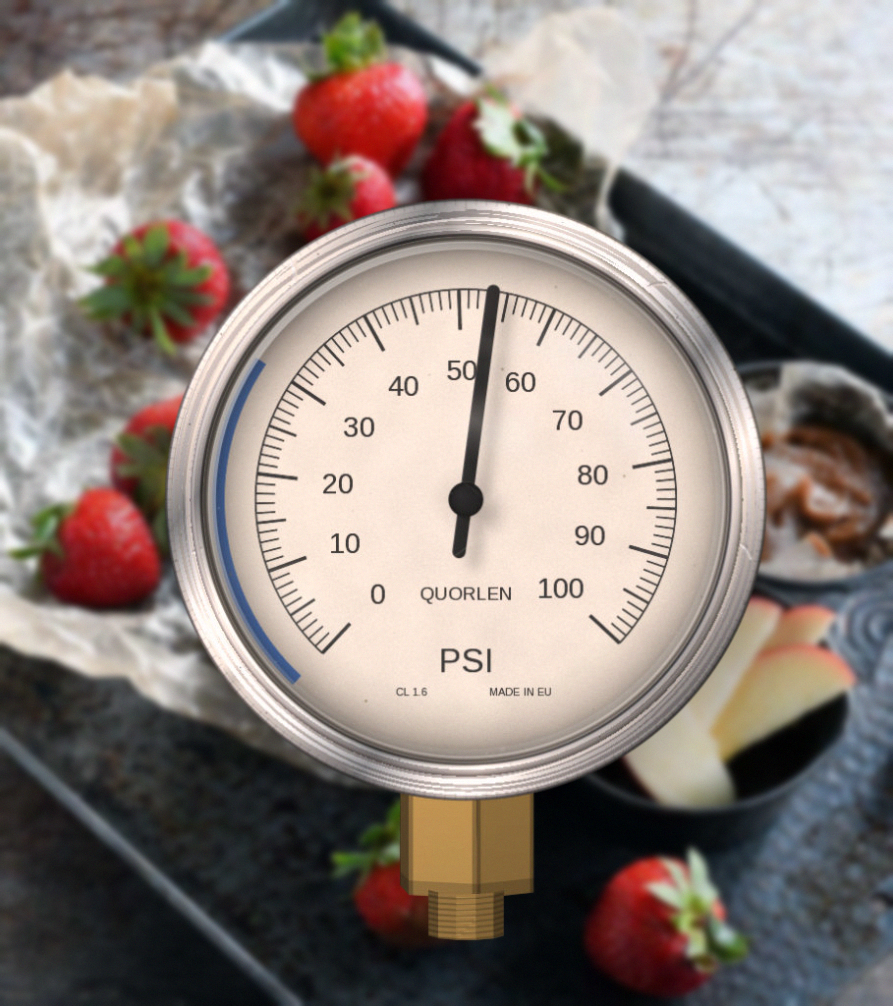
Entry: 53.5 psi
